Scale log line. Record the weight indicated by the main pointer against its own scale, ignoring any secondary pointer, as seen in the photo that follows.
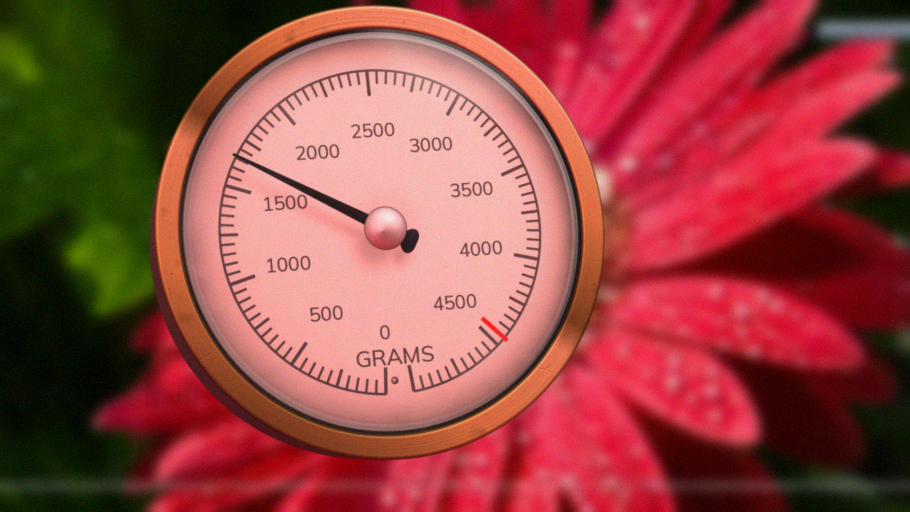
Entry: 1650 g
